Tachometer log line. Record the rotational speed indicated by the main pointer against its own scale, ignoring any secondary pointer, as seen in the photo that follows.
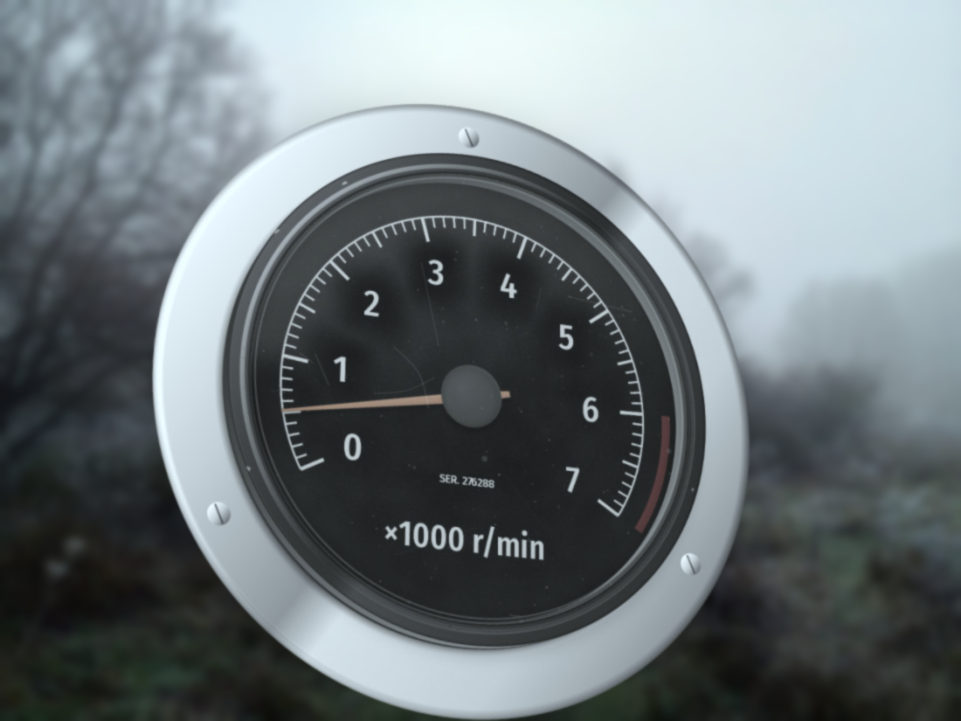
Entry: 500 rpm
